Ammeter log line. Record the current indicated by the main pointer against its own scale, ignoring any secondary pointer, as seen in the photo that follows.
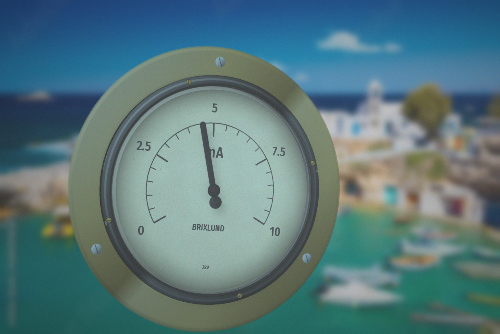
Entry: 4.5 mA
